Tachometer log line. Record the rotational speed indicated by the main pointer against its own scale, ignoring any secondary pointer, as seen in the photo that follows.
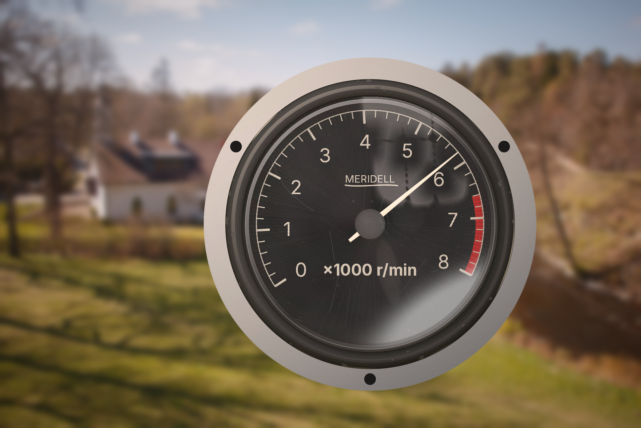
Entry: 5800 rpm
